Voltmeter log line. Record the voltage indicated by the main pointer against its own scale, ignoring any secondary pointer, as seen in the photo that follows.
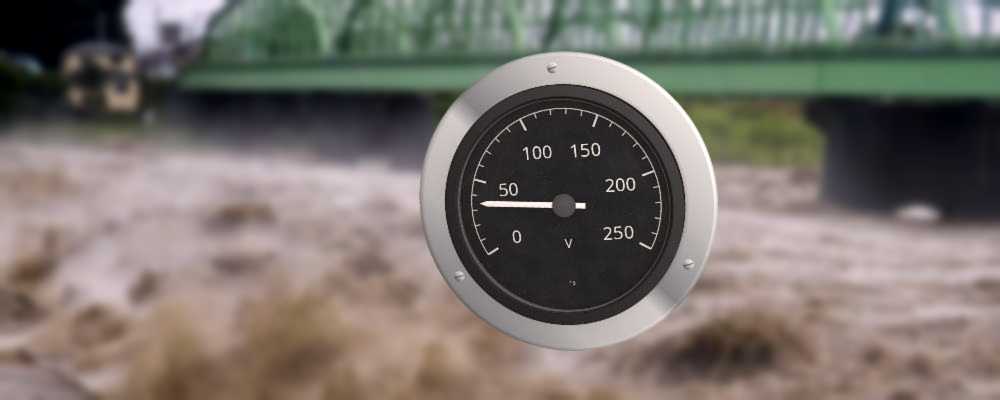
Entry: 35 V
